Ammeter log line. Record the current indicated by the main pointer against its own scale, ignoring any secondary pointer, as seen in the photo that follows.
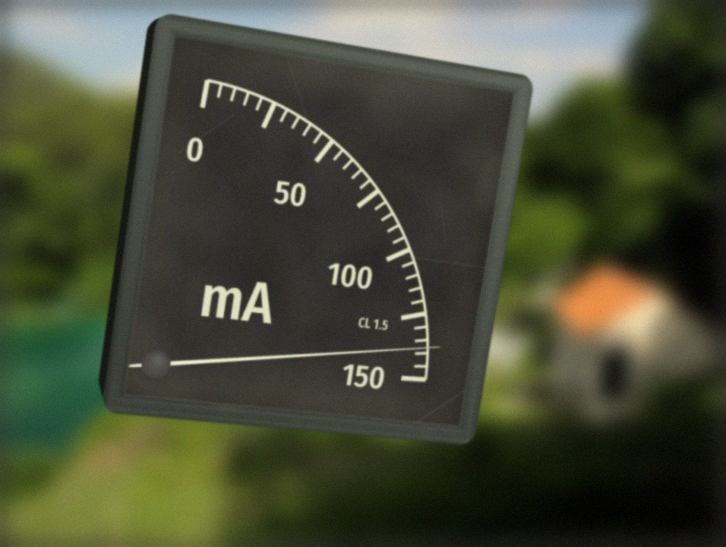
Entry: 137.5 mA
